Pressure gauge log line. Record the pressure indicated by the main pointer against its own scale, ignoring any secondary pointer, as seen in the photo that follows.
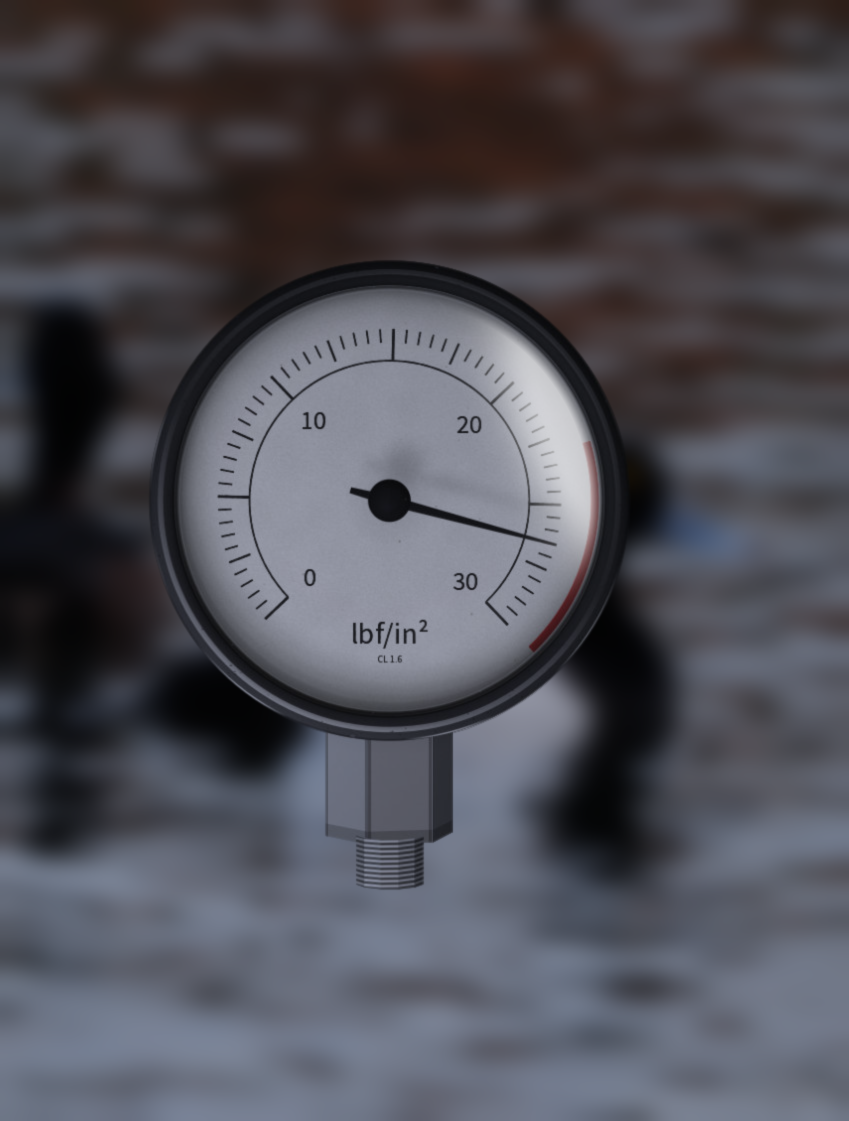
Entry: 26.5 psi
